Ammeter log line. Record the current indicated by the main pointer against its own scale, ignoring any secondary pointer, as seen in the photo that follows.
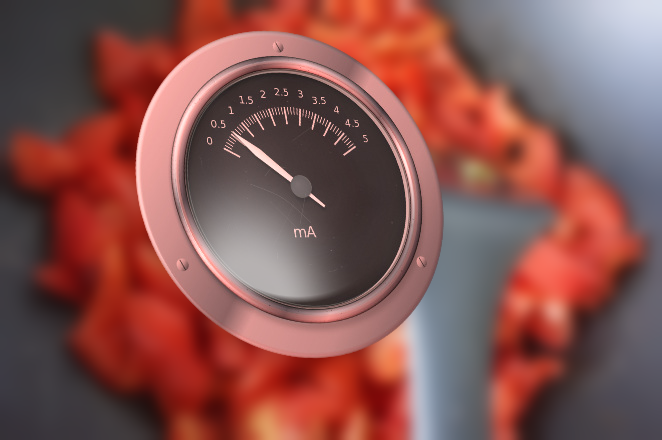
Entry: 0.5 mA
